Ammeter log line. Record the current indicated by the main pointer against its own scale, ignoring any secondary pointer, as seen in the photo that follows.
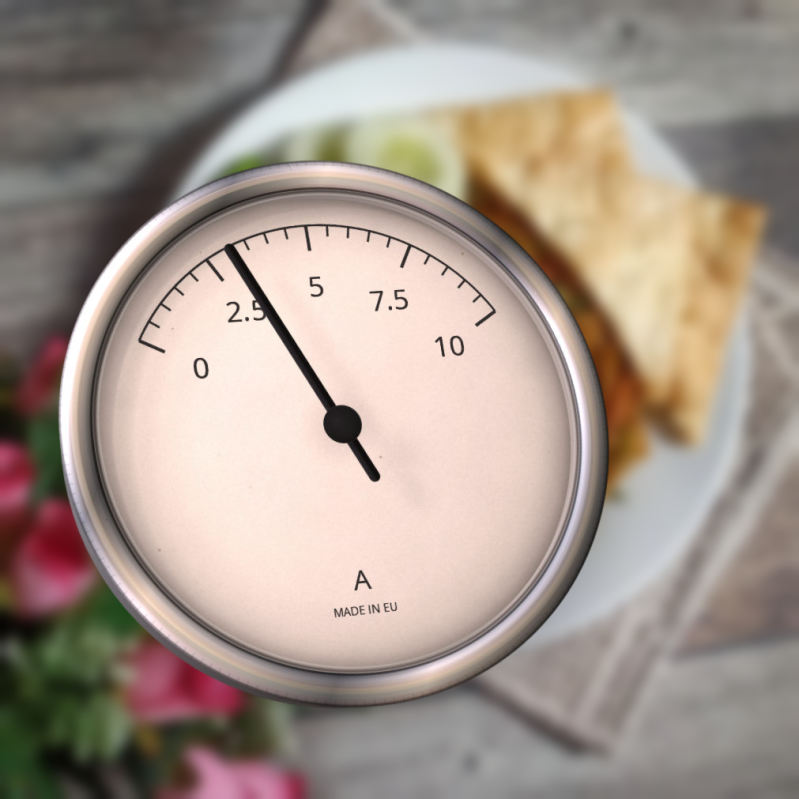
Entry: 3 A
